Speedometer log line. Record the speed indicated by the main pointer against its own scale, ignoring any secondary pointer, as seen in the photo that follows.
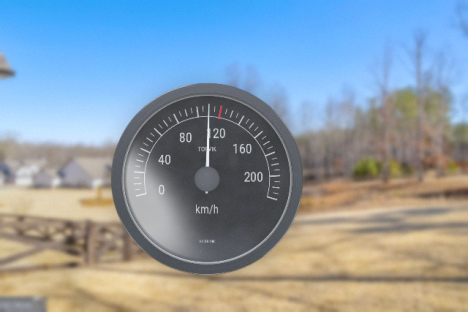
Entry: 110 km/h
